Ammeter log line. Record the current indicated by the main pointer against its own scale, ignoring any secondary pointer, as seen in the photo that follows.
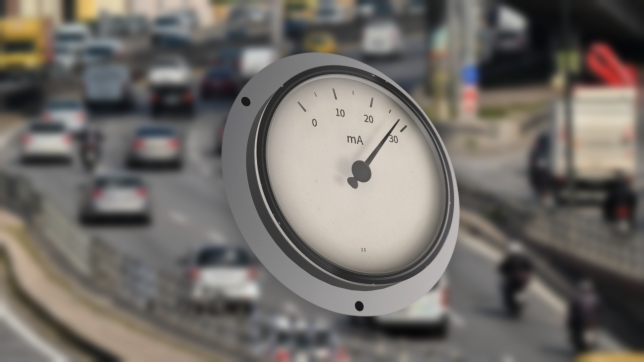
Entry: 27.5 mA
